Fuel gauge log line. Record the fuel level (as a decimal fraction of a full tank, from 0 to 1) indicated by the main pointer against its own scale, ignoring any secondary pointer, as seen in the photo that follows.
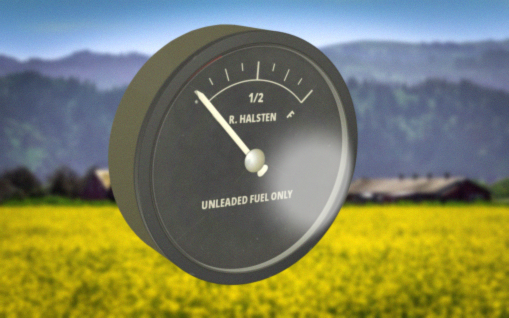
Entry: 0
